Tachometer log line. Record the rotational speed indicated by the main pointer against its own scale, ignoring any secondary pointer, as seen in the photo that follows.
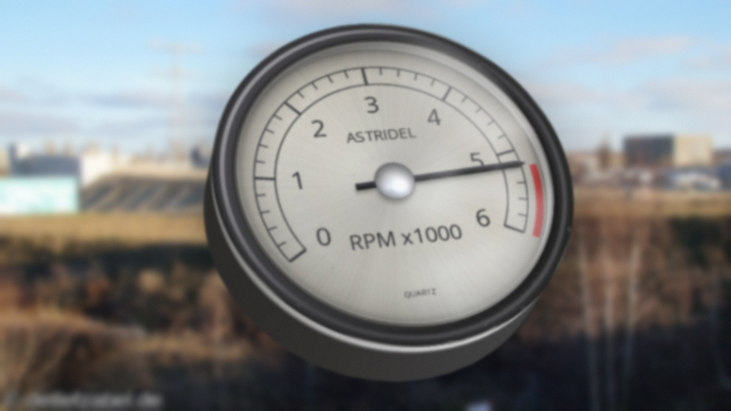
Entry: 5200 rpm
